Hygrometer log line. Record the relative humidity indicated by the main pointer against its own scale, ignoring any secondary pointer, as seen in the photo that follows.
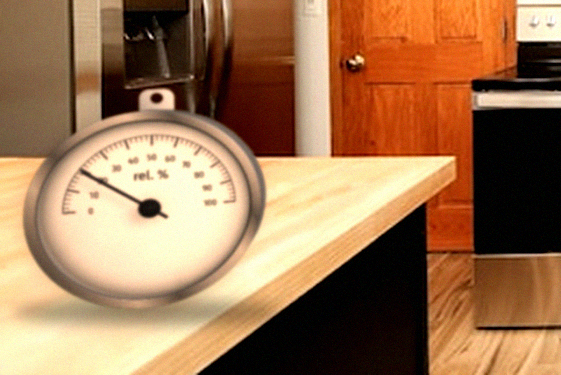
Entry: 20 %
